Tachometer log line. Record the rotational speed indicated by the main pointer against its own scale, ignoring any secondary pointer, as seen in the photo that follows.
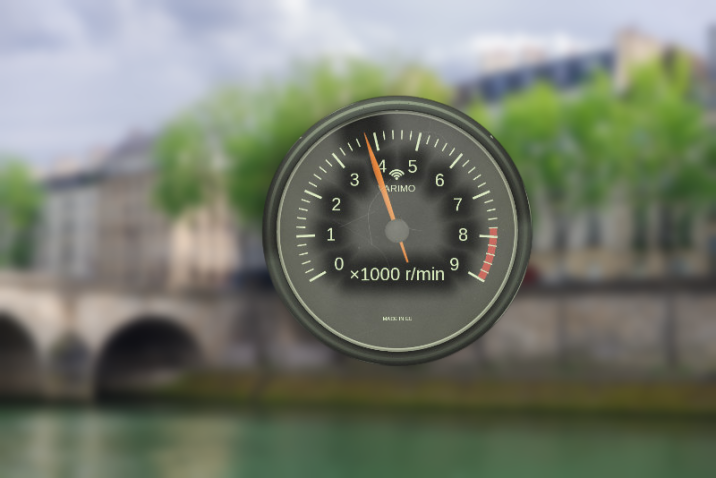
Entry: 3800 rpm
